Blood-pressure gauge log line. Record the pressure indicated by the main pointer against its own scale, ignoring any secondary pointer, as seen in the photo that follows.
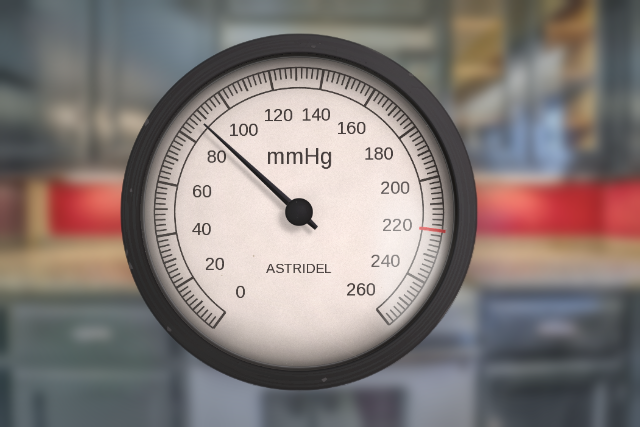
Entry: 88 mmHg
